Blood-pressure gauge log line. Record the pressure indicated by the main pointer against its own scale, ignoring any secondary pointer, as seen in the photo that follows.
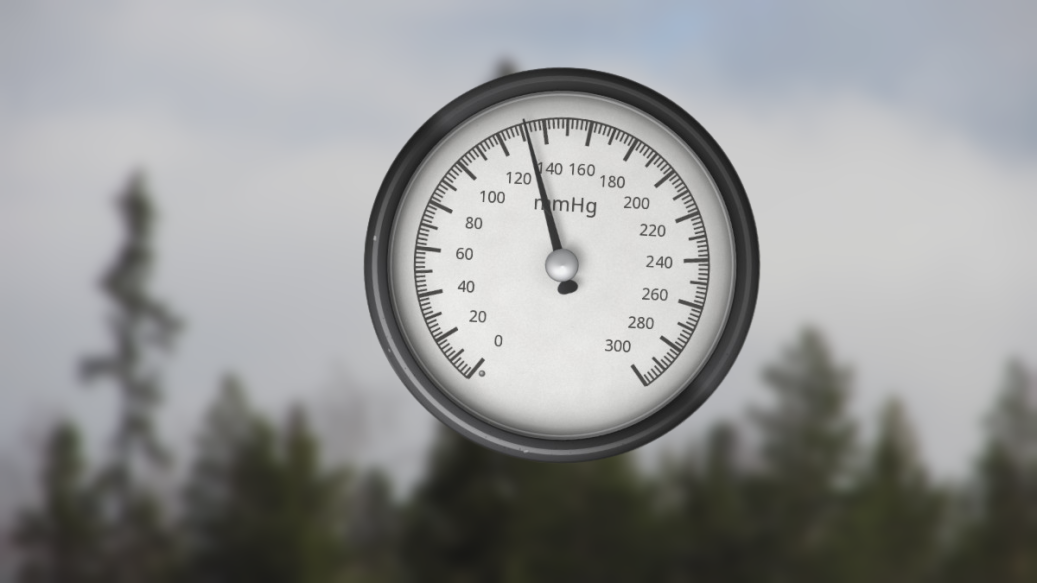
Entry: 132 mmHg
